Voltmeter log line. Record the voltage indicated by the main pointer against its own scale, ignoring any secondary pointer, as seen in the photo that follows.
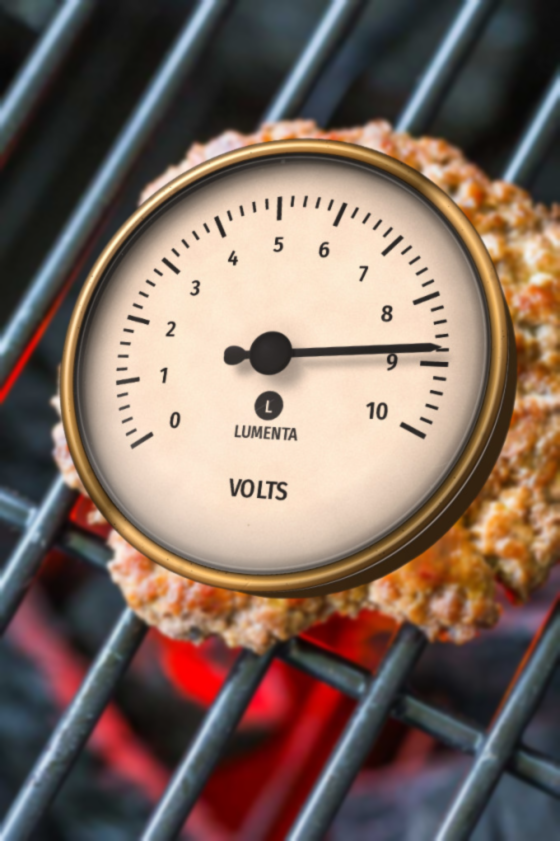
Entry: 8.8 V
